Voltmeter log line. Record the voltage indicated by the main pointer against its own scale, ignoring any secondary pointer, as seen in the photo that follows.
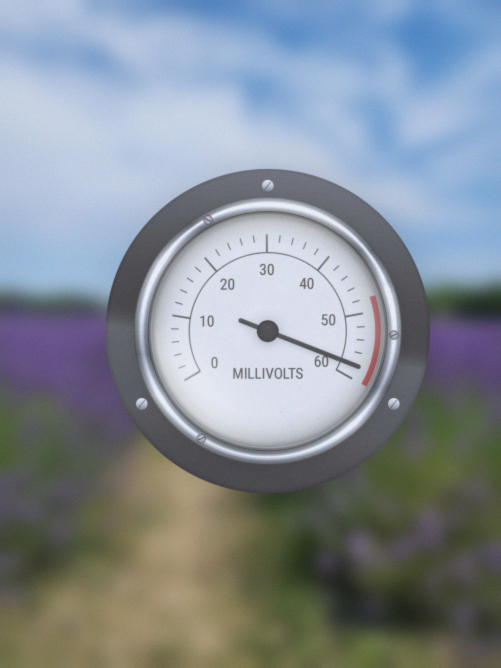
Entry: 58 mV
